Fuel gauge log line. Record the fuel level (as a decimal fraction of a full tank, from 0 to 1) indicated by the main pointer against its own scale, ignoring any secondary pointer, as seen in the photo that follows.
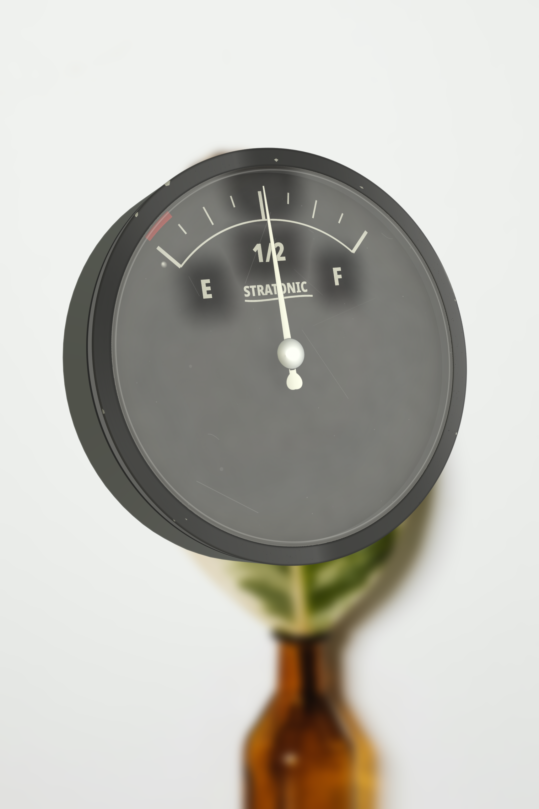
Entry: 0.5
